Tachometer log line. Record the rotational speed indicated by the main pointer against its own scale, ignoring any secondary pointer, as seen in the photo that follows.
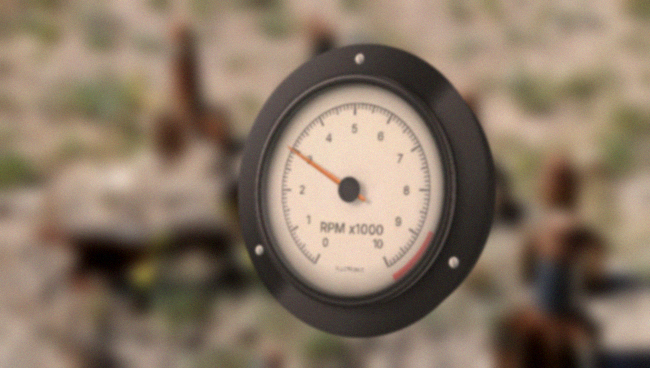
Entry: 3000 rpm
